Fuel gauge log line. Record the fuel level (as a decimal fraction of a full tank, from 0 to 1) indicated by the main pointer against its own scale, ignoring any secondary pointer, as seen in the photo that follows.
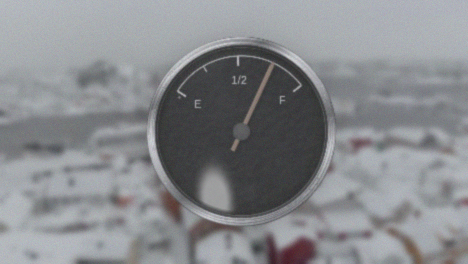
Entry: 0.75
